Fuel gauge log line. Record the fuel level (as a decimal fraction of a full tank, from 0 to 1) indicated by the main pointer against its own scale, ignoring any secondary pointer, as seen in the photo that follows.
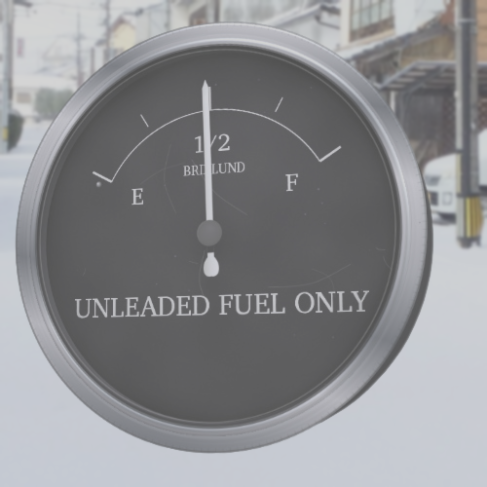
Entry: 0.5
